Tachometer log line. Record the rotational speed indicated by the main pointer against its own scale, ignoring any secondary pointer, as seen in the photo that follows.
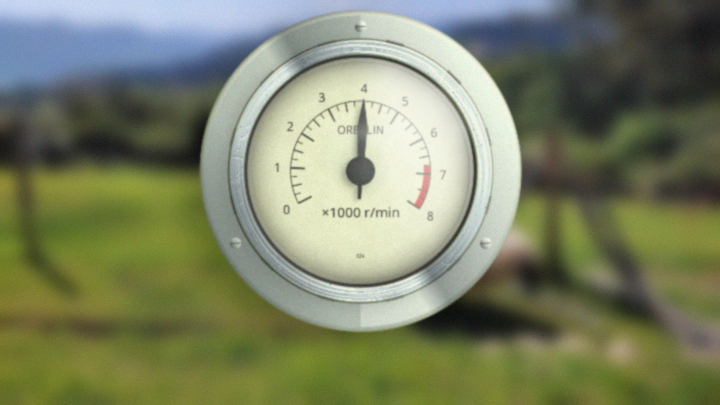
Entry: 4000 rpm
